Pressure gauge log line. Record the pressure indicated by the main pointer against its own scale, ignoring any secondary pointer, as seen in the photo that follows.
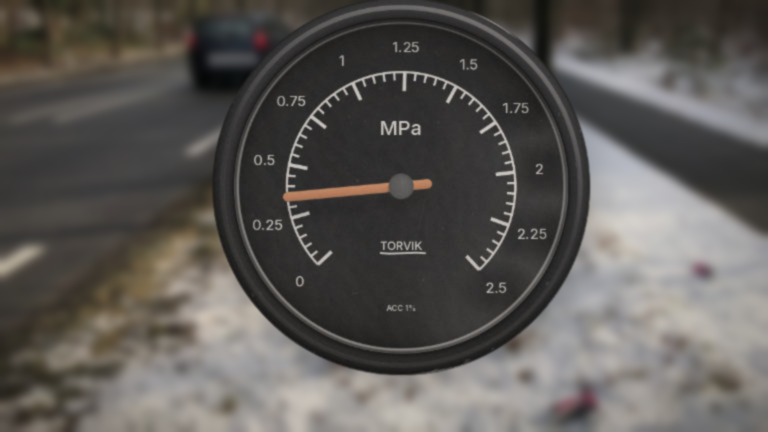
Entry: 0.35 MPa
